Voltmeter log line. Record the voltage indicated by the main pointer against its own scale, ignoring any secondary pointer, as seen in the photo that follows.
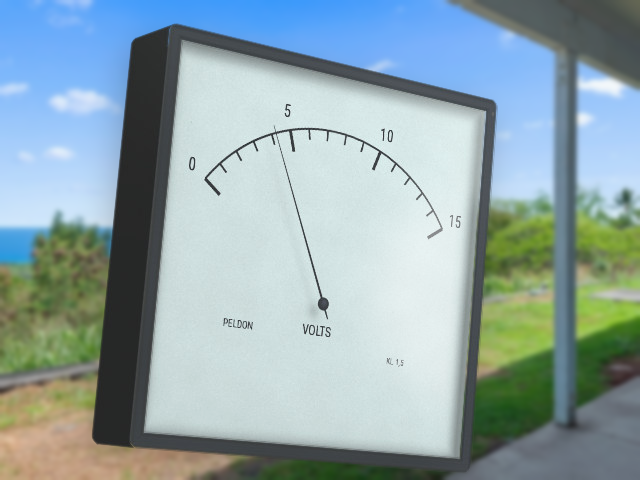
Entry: 4 V
